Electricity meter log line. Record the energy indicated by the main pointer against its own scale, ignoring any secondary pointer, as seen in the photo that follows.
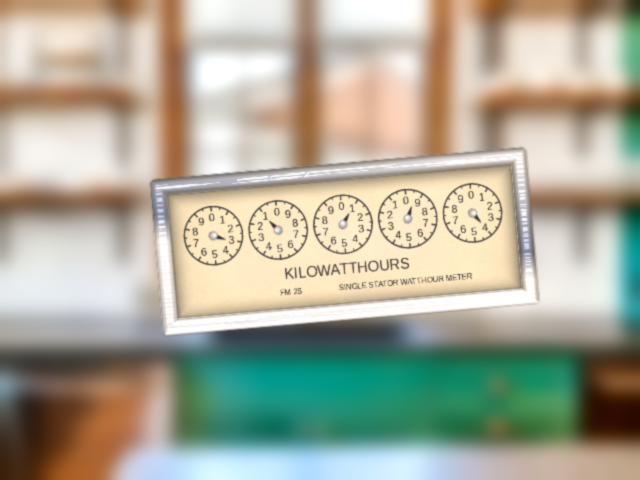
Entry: 31094 kWh
